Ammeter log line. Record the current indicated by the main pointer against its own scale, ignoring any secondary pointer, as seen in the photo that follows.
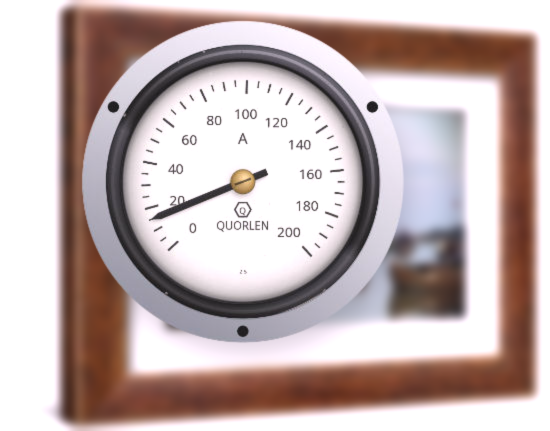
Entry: 15 A
